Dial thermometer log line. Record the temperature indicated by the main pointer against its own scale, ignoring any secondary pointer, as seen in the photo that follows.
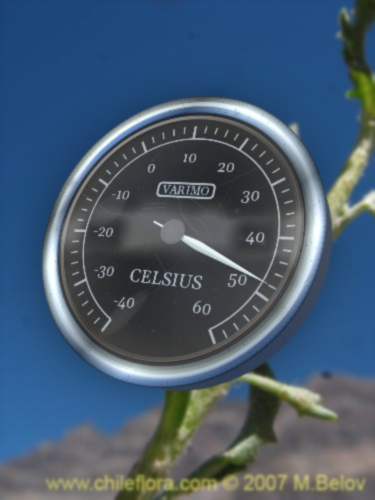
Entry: 48 °C
